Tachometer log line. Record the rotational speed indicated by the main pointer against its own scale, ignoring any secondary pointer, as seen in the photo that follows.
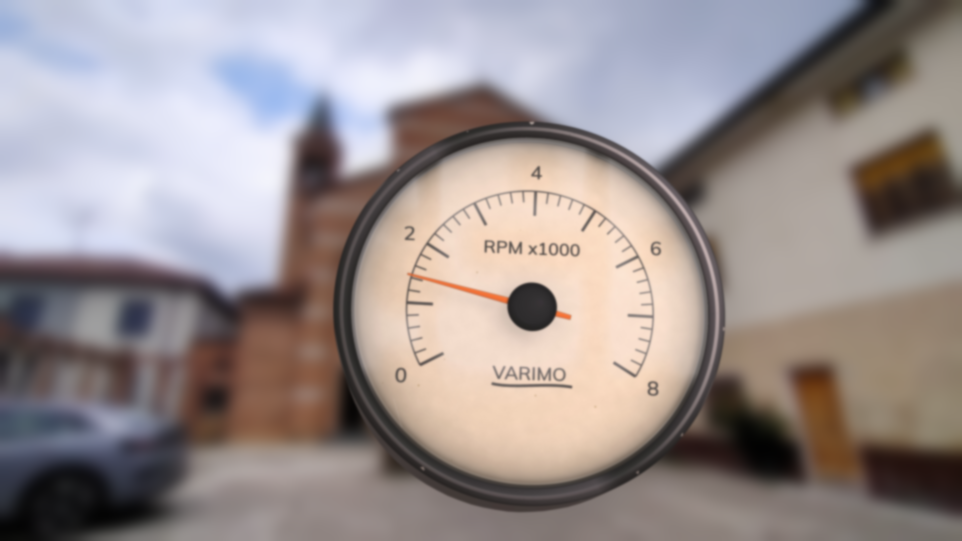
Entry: 1400 rpm
